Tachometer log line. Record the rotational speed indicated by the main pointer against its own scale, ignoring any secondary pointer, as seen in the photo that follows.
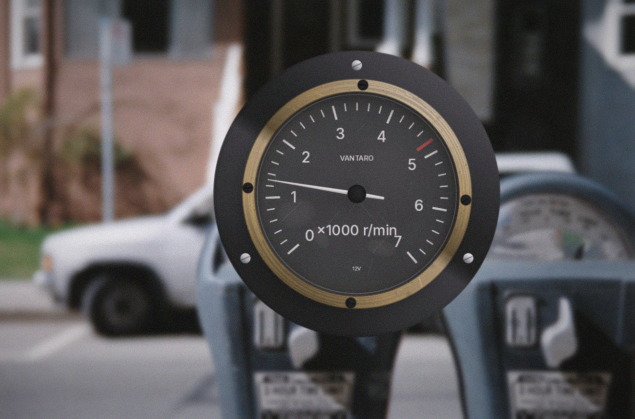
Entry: 1300 rpm
